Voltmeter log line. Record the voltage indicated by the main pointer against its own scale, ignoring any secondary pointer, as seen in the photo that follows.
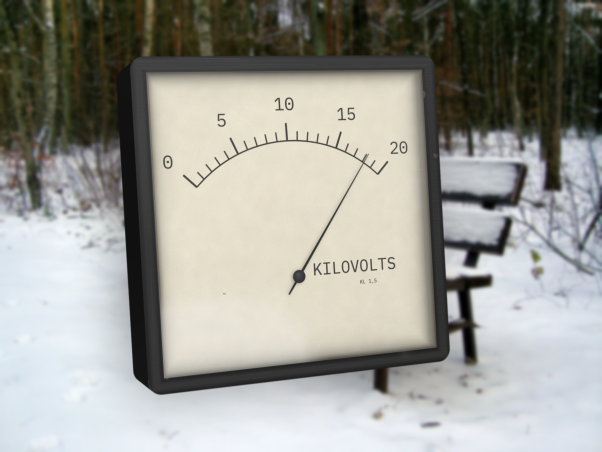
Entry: 18 kV
